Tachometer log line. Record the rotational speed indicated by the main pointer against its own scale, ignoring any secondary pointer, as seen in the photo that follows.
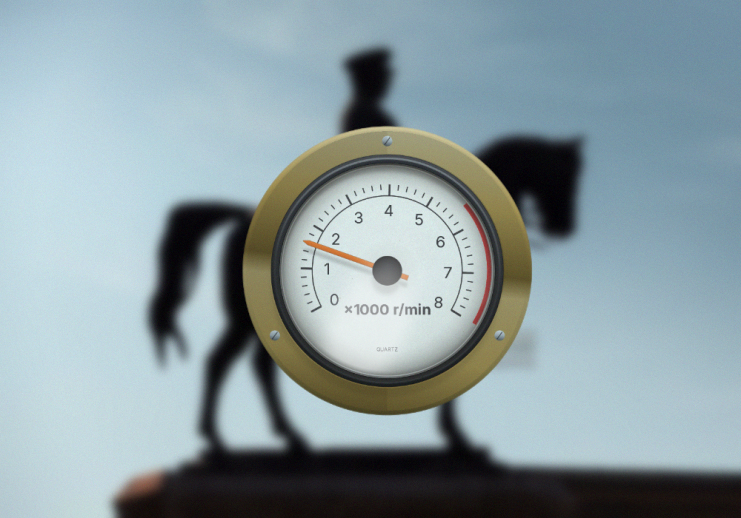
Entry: 1600 rpm
